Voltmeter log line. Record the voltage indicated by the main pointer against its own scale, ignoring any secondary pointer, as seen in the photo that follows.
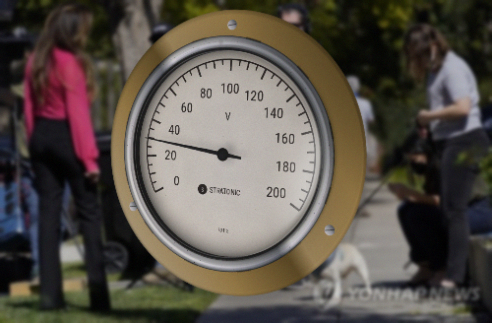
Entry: 30 V
